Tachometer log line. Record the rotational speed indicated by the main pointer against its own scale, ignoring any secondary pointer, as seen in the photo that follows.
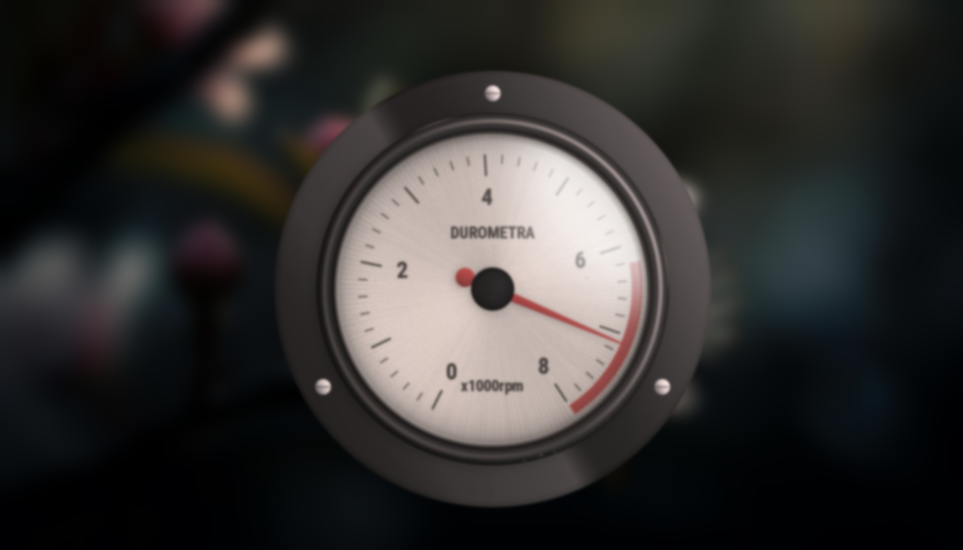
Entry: 7100 rpm
